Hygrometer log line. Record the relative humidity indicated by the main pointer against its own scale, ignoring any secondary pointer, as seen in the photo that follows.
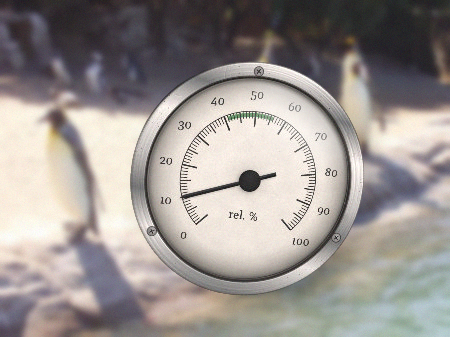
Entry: 10 %
